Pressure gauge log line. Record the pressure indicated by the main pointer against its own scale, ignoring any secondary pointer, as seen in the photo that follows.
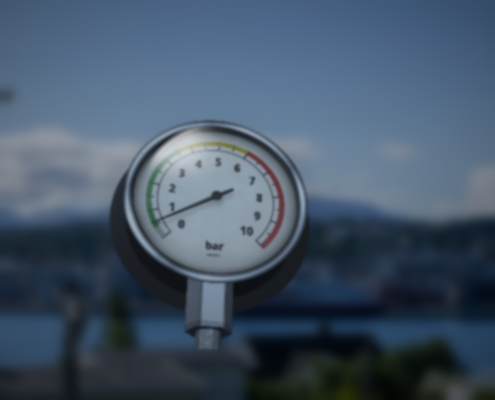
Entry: 0.5 bar
